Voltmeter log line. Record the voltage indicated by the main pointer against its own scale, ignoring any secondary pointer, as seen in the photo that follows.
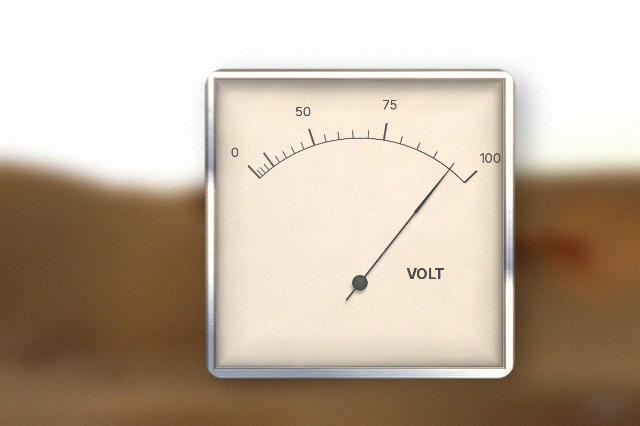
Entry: 95 V
